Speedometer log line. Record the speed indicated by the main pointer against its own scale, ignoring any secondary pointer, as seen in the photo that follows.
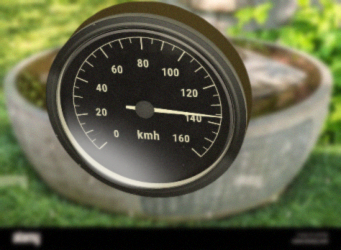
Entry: 135 km/h
